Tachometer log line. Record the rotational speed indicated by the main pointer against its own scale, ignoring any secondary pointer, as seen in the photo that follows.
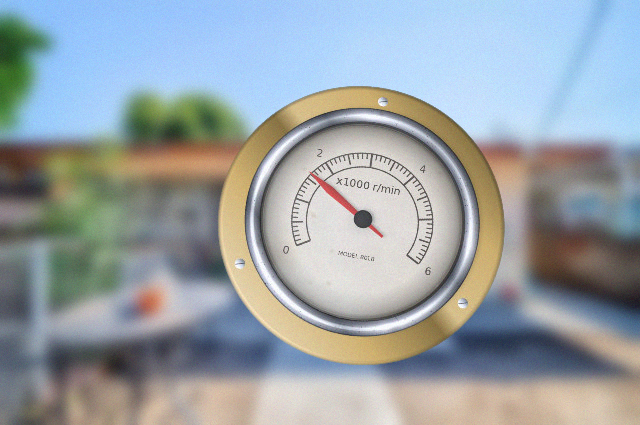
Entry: 1600 rpm
